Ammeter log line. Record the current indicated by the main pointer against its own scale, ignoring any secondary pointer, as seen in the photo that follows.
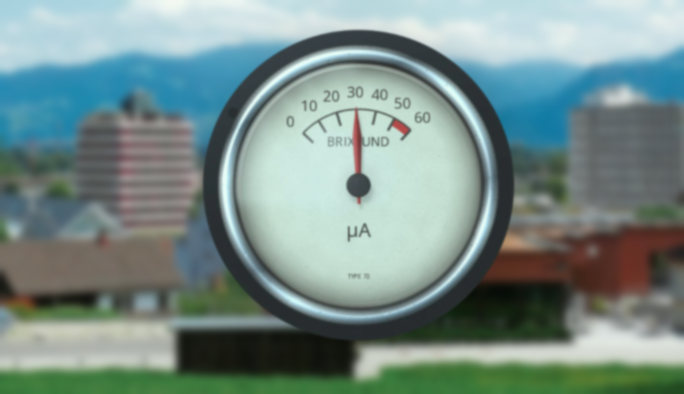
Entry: 30 µA
